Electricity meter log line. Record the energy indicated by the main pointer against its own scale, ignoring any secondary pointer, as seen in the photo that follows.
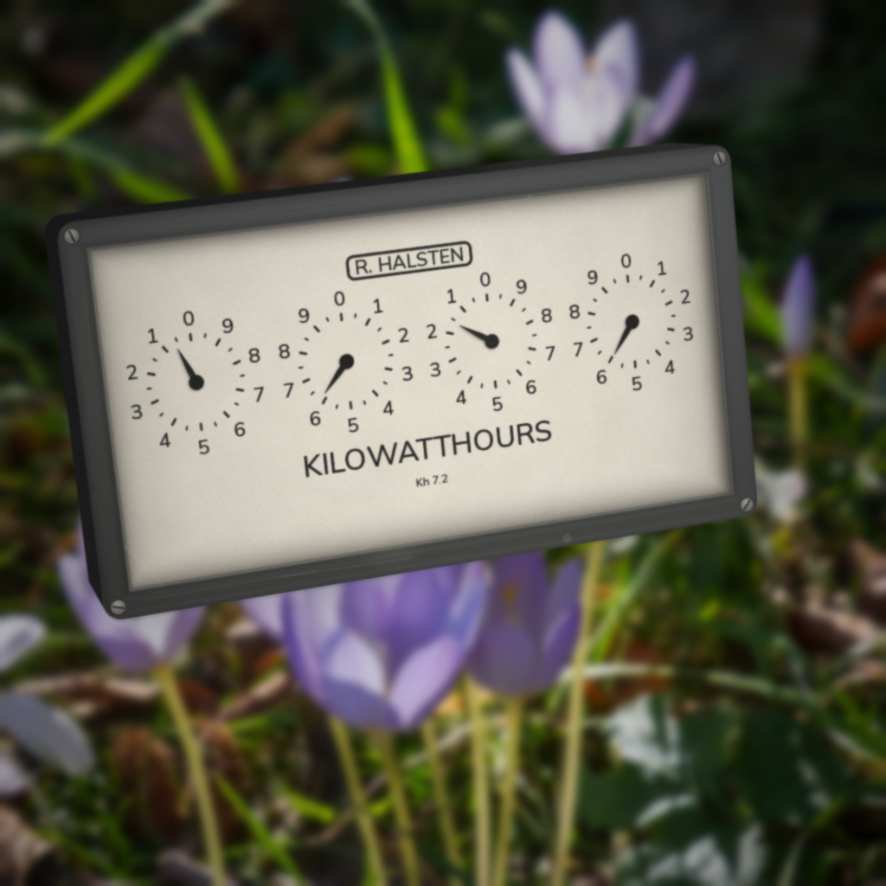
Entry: 616 kWh
